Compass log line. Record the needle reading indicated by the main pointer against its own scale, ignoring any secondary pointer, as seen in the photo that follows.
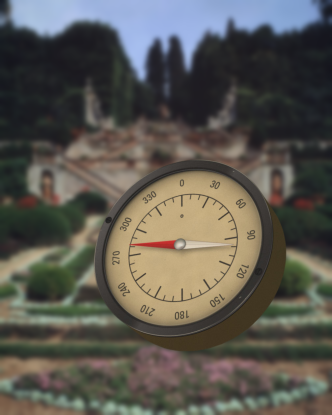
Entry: 280 °
